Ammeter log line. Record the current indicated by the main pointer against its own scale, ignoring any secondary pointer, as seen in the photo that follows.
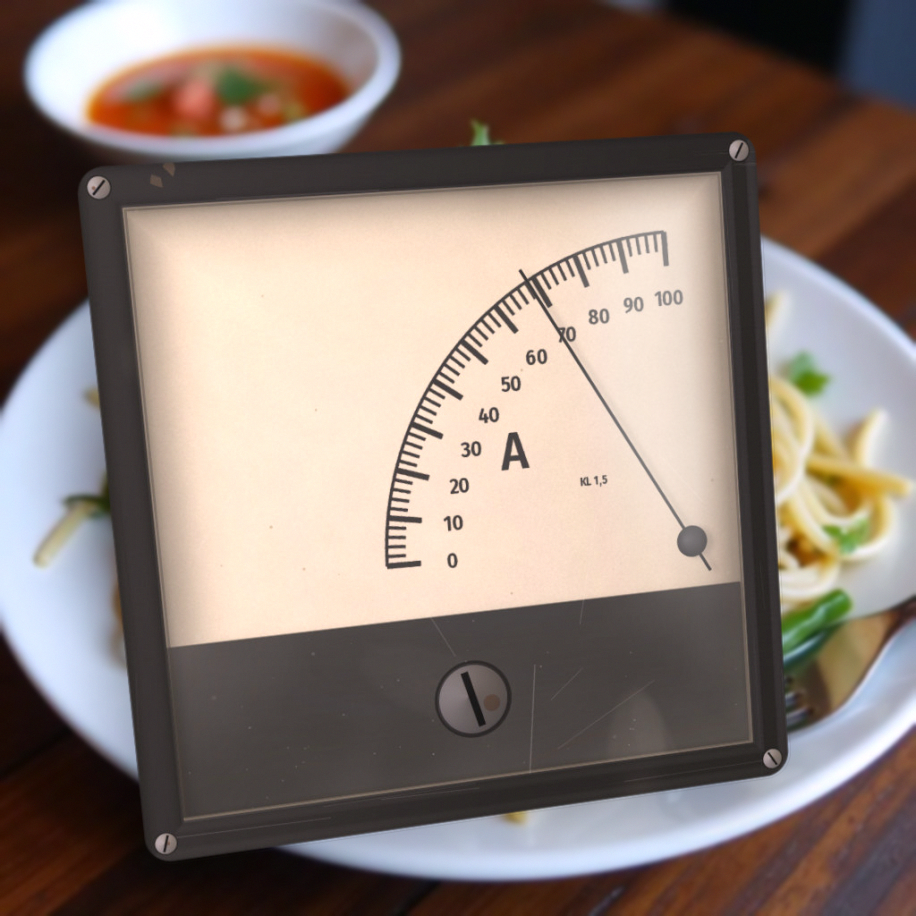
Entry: 68 A
